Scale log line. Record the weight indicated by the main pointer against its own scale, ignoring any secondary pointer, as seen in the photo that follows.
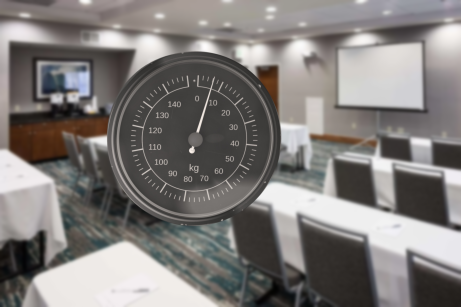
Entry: 6 kg
